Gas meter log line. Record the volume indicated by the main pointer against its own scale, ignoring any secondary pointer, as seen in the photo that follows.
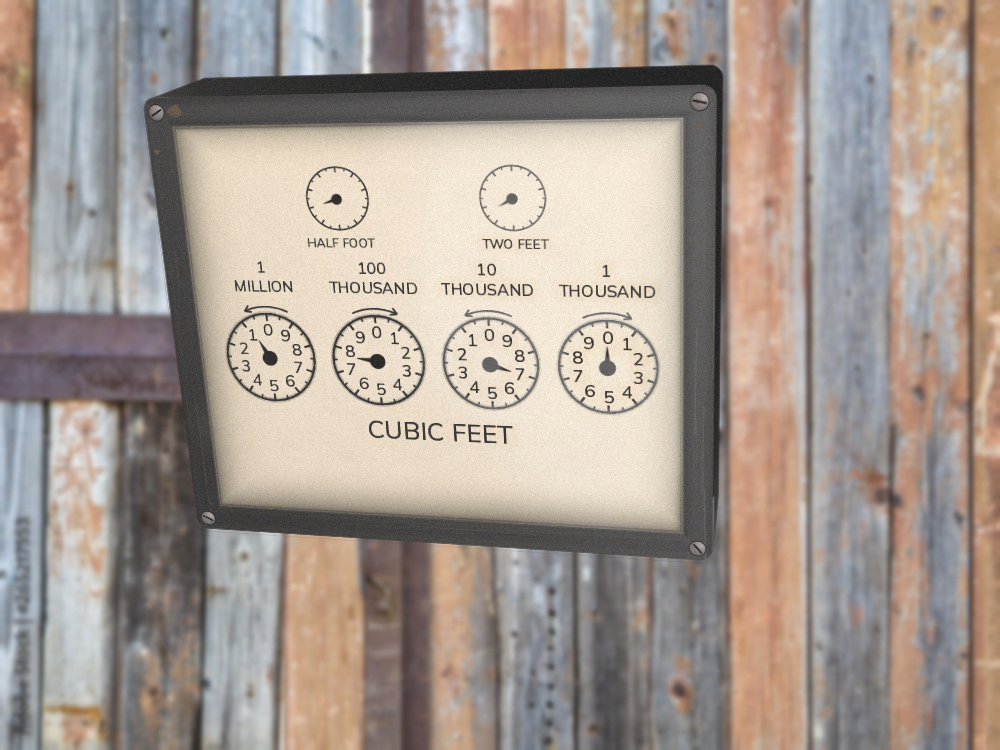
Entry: 77000 ft³
